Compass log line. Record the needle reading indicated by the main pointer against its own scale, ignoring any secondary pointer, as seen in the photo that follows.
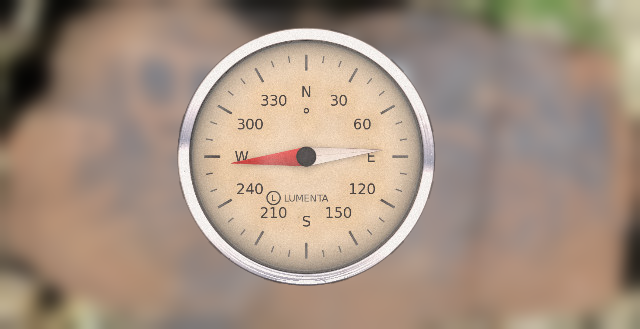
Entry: 265 °
